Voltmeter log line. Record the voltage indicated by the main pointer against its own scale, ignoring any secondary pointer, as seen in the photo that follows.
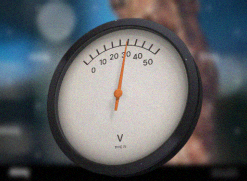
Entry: 30 V
